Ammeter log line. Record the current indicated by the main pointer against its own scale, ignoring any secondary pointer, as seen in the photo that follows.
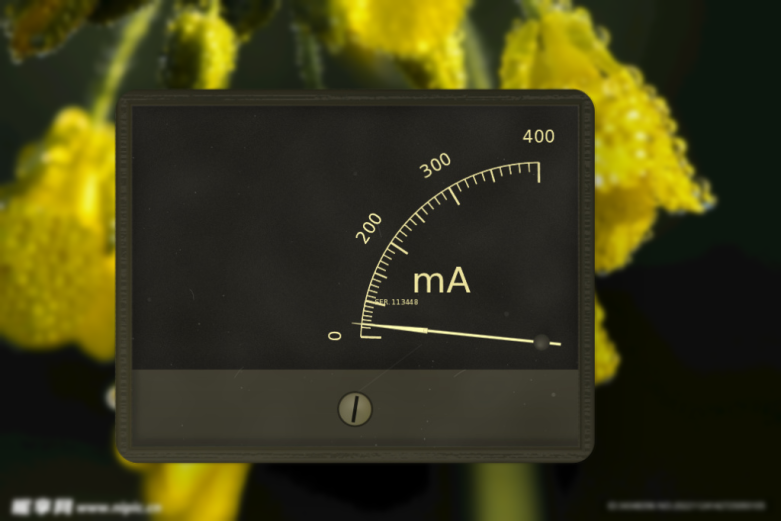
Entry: 50 mA
